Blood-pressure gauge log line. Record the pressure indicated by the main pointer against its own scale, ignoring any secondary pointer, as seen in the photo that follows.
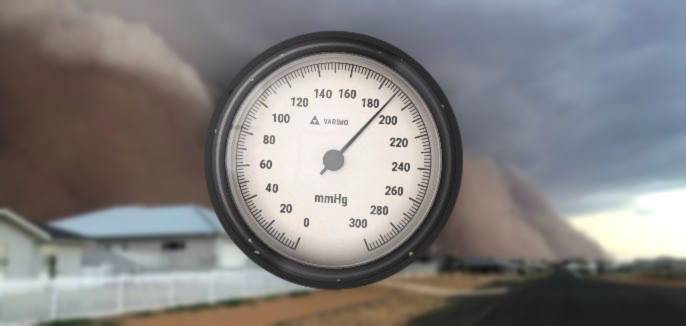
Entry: 190 mmHg
